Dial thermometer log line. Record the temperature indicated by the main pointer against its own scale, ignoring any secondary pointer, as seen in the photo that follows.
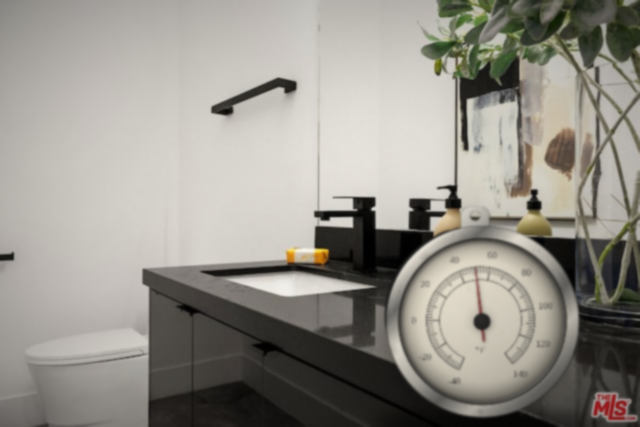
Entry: 50 °F
